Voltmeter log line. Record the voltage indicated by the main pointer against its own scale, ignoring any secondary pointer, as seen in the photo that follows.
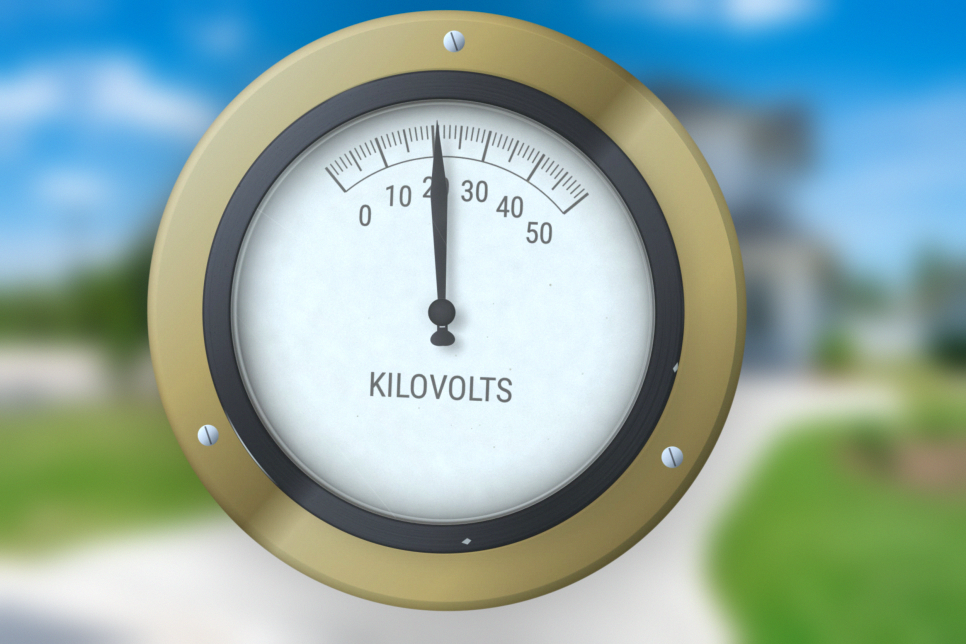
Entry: 21 kV
